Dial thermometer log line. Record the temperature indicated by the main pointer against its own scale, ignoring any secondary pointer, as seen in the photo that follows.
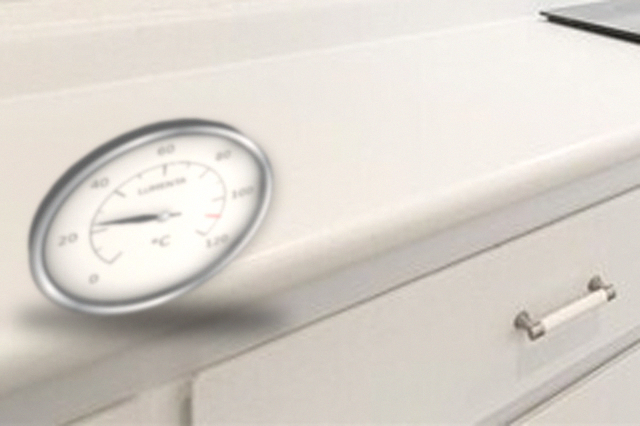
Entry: 25 °C
